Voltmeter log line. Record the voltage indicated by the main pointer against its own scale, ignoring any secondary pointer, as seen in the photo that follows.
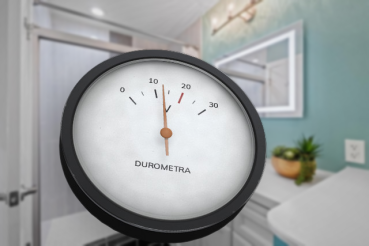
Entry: 12.5 V
